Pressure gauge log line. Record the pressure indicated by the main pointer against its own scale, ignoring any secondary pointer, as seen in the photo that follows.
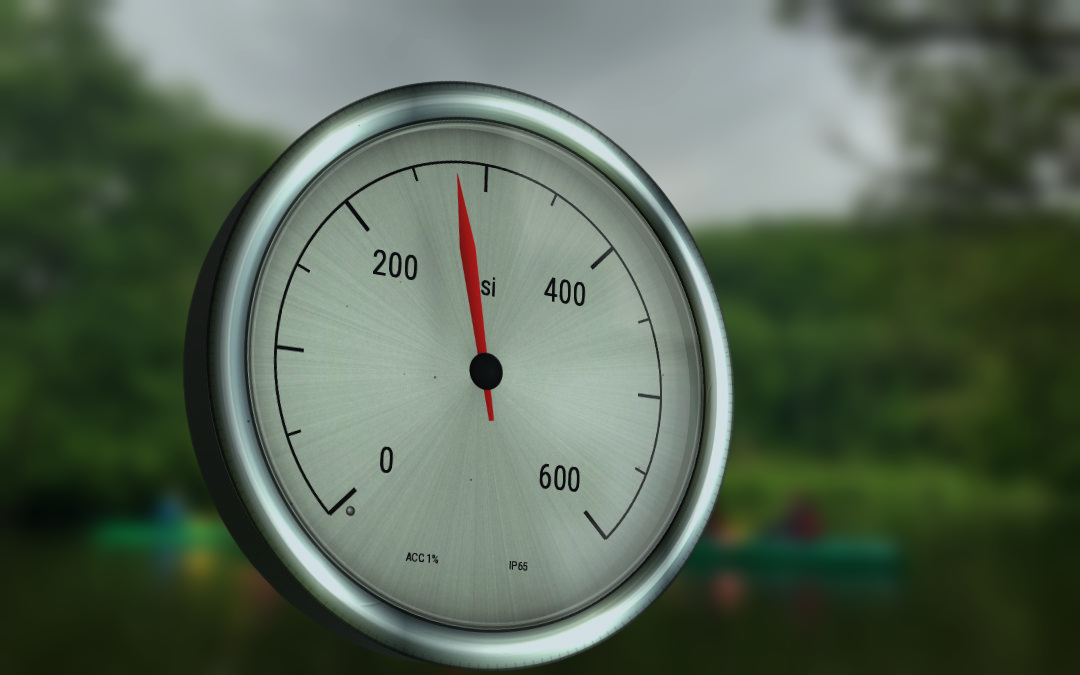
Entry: 275 psi
